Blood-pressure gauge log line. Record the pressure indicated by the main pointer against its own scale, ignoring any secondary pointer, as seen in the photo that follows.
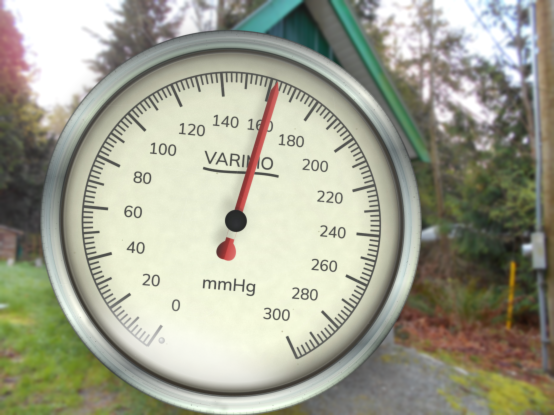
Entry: 162 mmHg
